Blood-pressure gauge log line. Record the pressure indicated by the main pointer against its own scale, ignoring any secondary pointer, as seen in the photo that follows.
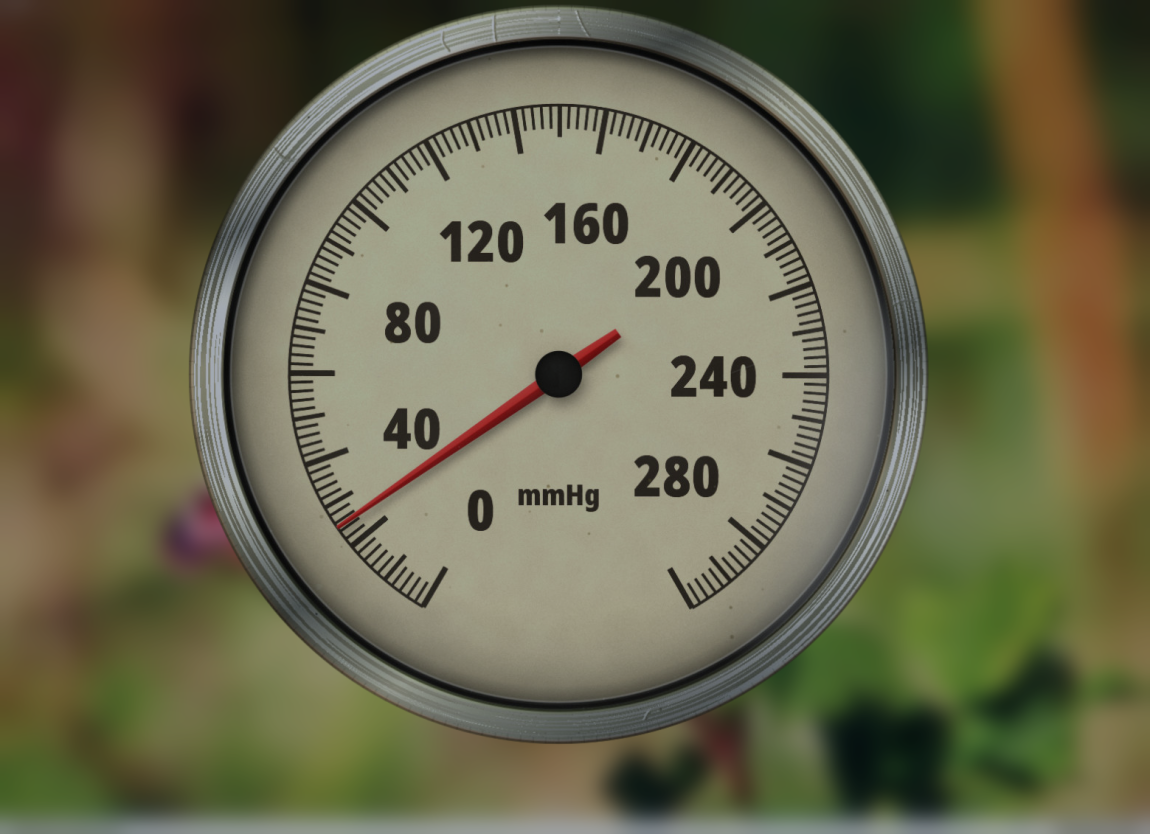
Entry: 25 mmHg
